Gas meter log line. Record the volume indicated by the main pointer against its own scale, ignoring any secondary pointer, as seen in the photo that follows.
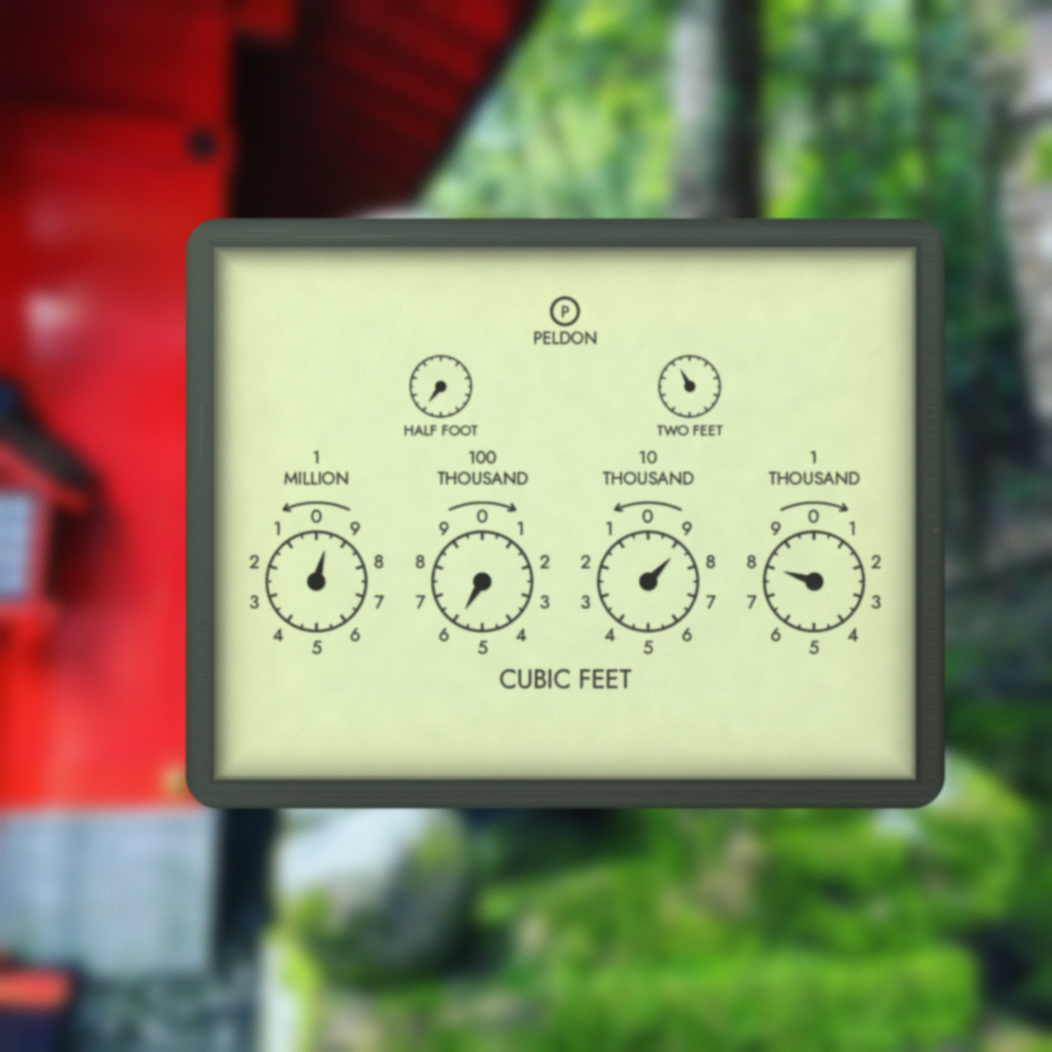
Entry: 958800 ft³
